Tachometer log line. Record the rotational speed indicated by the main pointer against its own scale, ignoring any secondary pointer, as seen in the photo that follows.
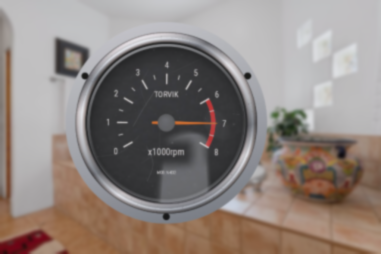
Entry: 7000 rpm
